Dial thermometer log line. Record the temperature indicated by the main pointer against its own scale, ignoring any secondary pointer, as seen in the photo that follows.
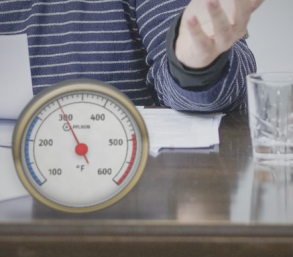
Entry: 300 °F
